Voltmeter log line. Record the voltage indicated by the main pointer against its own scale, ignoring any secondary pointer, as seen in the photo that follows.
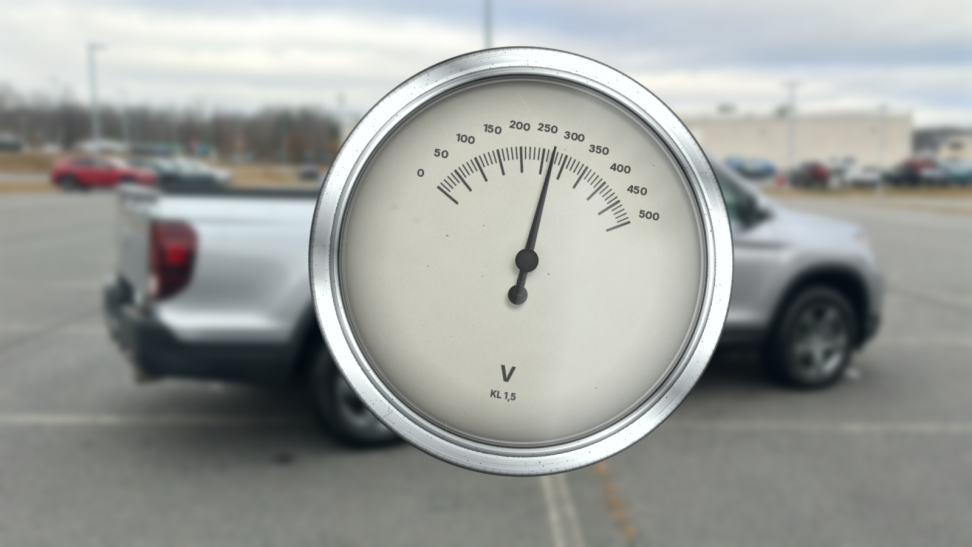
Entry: 270 V
